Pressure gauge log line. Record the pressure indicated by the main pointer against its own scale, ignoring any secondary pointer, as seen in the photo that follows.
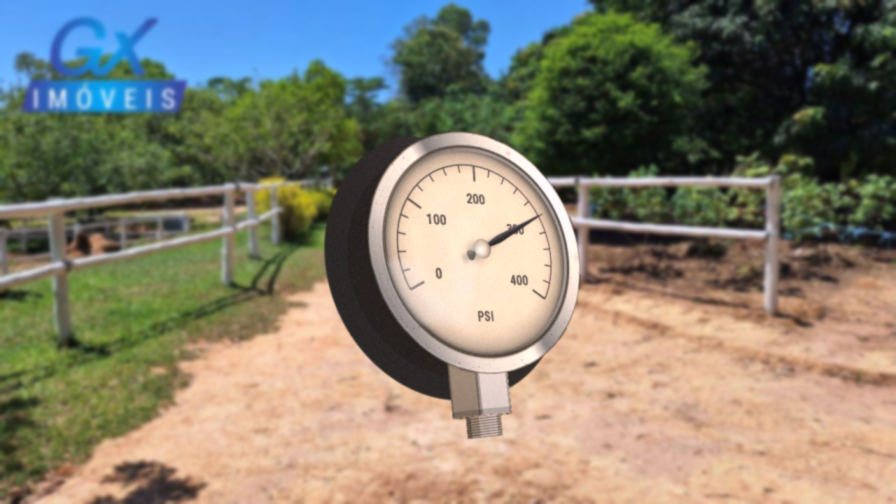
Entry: 300 psi
